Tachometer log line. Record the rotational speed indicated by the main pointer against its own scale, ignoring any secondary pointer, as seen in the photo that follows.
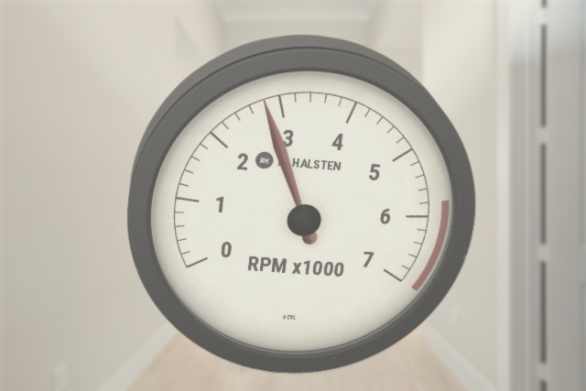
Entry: 2800 rpm
